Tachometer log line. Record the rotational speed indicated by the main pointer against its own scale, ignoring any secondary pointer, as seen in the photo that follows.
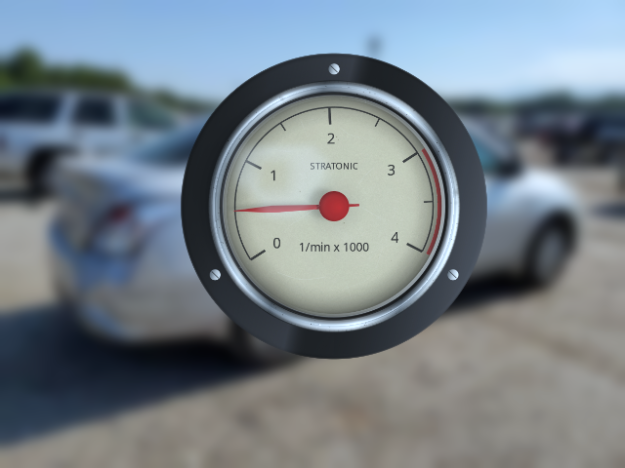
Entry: 500 rpm
